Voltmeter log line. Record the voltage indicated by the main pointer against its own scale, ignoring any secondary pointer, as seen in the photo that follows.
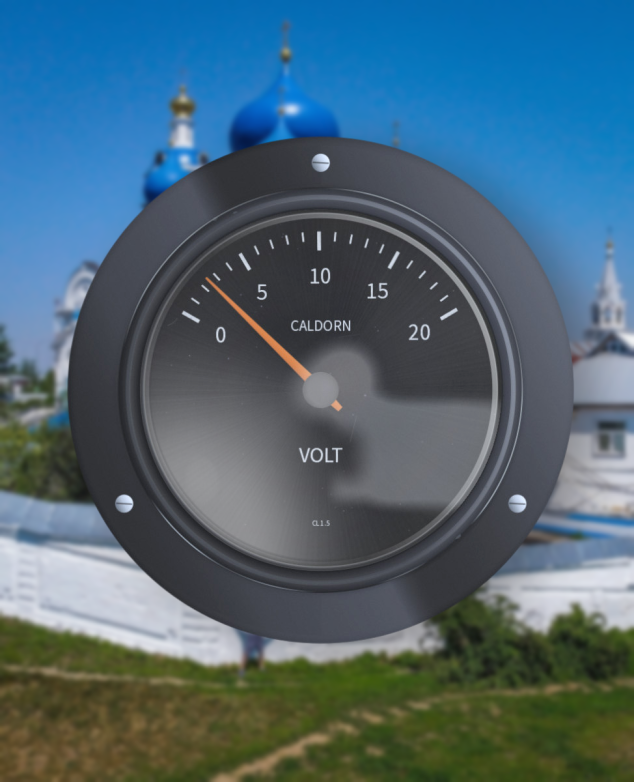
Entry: 2.5 V
